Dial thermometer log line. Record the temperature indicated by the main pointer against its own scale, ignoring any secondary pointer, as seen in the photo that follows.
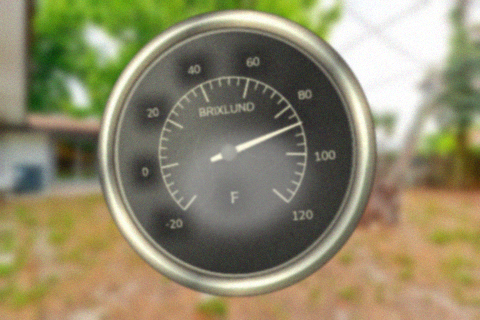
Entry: 88 °F
